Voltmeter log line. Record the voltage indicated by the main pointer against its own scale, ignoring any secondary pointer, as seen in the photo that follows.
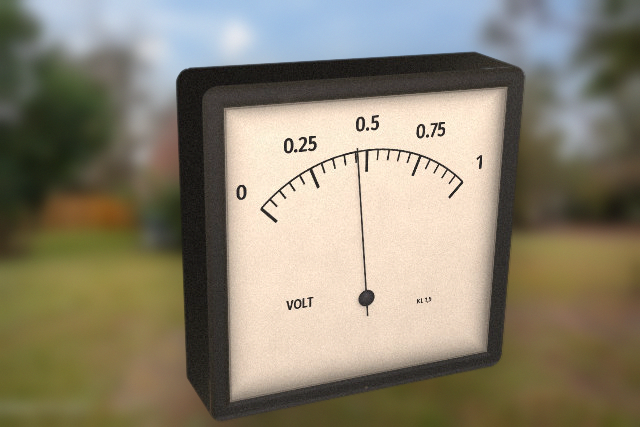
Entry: 0.45 V
